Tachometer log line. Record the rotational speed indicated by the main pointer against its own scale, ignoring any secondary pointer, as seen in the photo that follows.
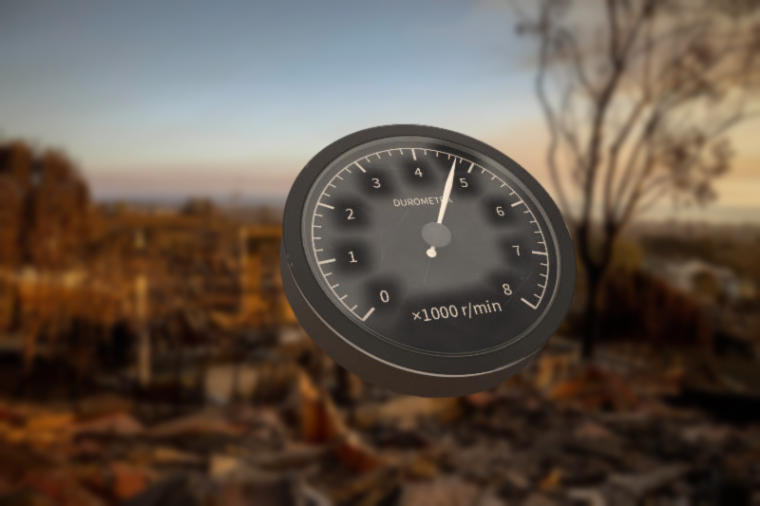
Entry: 4700 rpm
